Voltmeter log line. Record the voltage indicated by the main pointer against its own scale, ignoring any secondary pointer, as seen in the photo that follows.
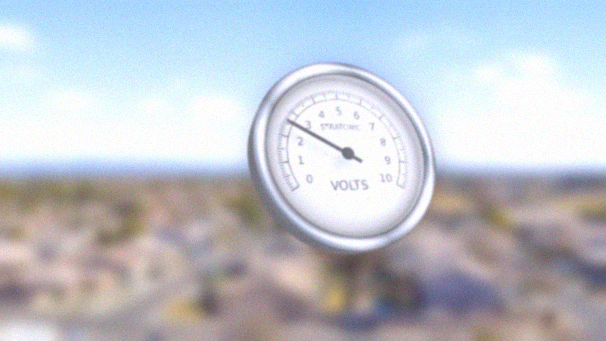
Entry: 2.5 V
